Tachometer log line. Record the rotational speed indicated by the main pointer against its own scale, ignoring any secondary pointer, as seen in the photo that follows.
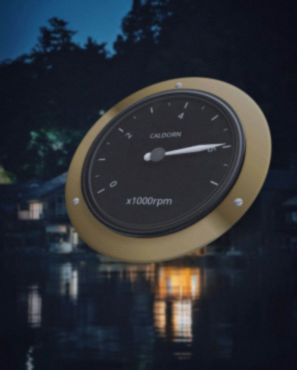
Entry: 6000 rpm
